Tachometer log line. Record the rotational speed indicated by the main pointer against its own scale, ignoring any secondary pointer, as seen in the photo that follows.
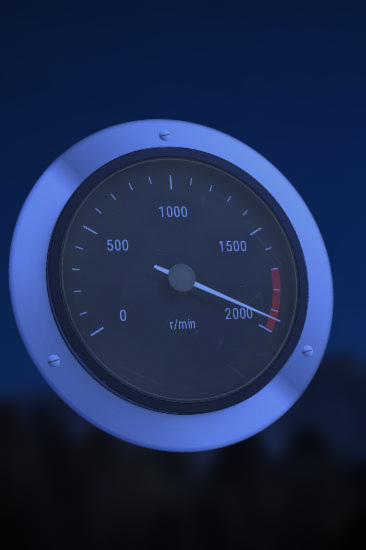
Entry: 1950 rpm
